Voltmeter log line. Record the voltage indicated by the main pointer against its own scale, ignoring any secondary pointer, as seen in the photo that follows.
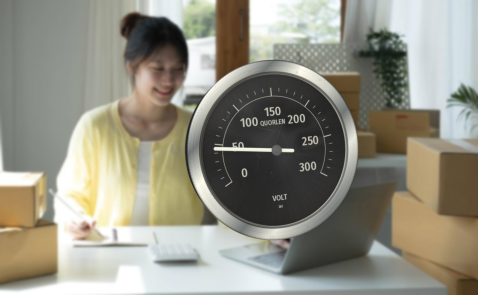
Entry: 45 V
